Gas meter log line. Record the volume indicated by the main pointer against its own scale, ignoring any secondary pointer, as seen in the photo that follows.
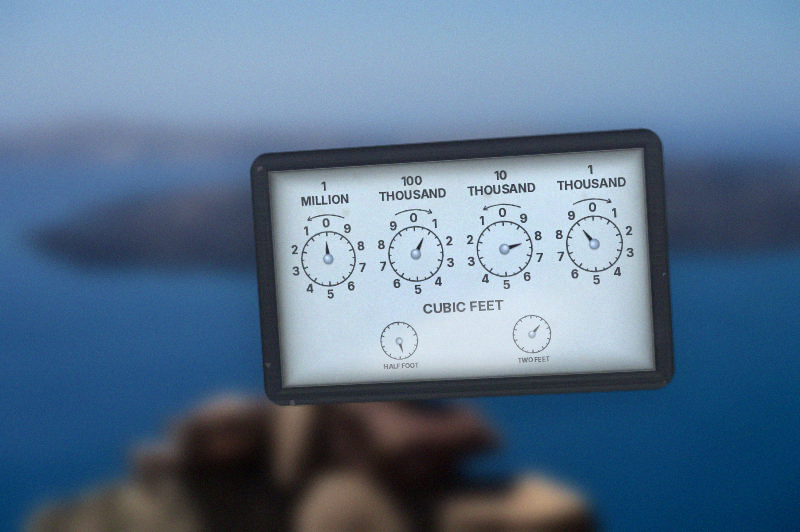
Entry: 7900 ft³
